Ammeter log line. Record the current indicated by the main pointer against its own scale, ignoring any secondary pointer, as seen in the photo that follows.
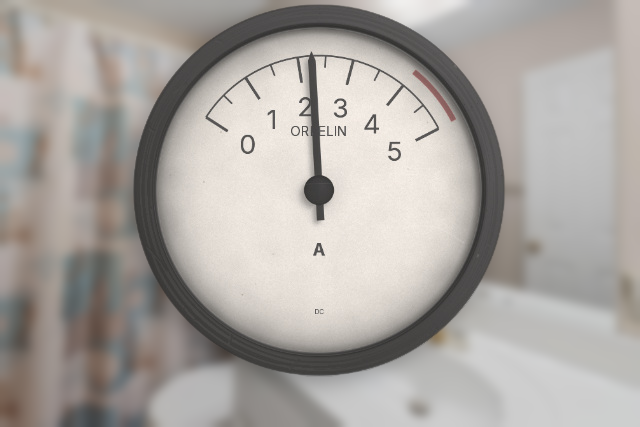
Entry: 2.25 A
